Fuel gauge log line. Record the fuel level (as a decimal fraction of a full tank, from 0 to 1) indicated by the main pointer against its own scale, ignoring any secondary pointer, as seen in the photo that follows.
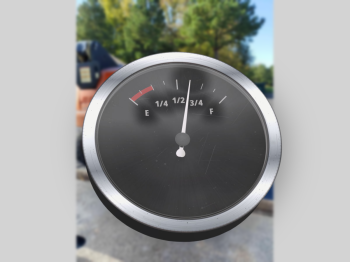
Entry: 0.625
